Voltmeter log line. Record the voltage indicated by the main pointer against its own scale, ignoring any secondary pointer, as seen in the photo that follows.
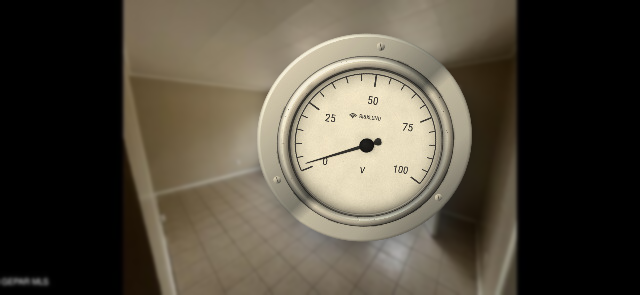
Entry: 2.5 V
